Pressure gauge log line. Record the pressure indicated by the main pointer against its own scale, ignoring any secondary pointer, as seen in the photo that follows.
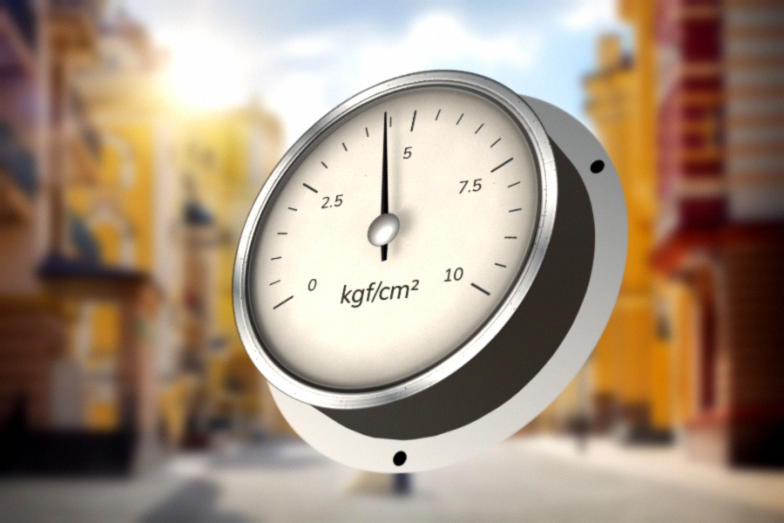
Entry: 4.5 kg/cm²
